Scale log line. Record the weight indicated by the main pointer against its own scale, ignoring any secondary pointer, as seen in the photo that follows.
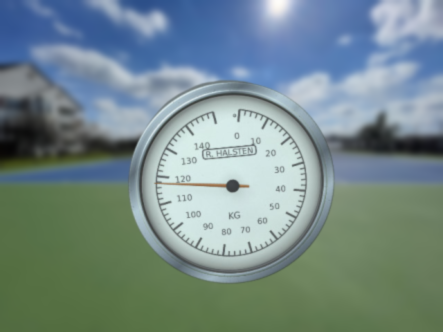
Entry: 118 kg
